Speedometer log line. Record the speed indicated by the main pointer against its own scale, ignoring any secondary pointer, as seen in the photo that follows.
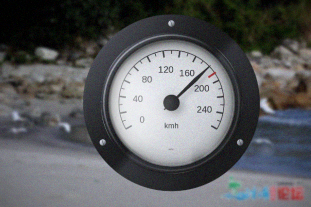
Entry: 180 km/h
